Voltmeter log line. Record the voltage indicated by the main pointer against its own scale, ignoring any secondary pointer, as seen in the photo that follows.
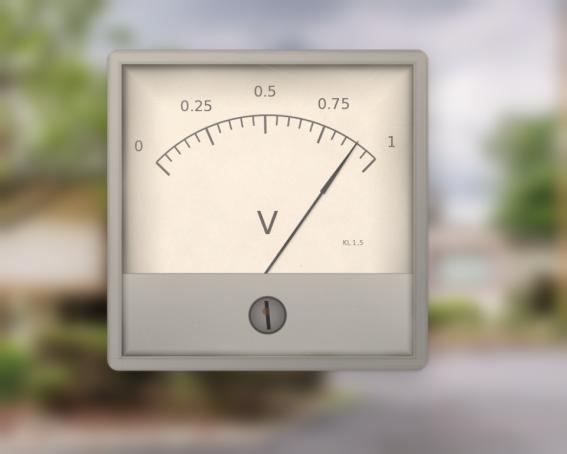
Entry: 0.9 V
